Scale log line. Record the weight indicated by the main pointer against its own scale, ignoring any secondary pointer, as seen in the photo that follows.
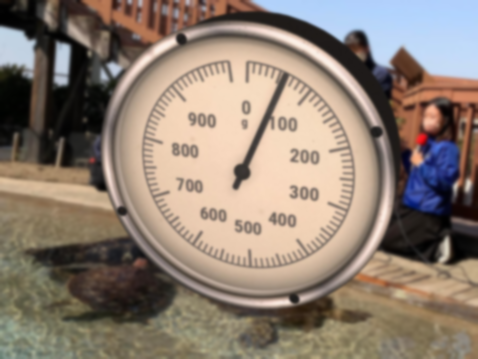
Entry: 60 g
